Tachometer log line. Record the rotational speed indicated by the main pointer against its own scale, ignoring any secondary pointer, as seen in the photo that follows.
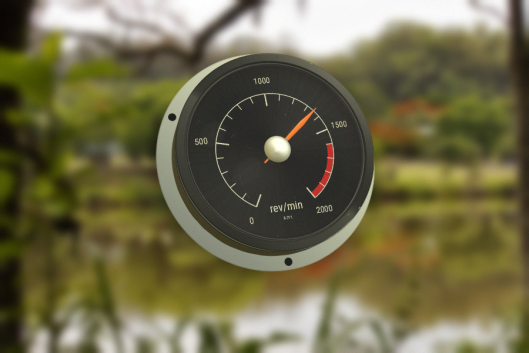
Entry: 1350 rpm
